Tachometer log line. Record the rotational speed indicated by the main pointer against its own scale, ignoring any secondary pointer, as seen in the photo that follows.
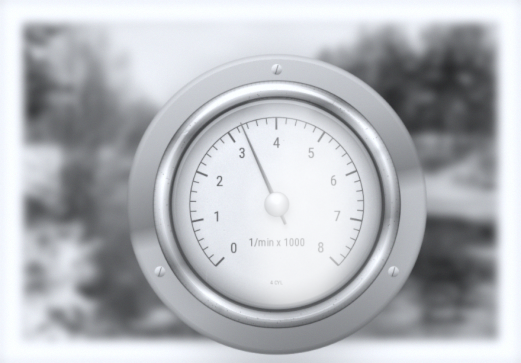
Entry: 3300 rpm
